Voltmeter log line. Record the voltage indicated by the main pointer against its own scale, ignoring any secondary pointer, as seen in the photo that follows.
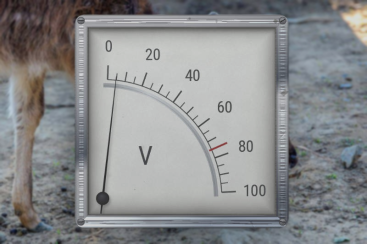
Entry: 5 V
